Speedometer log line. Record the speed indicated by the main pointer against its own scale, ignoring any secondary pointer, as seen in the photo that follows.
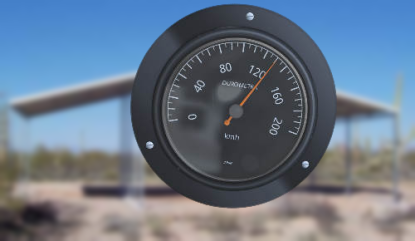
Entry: 130 km/h
